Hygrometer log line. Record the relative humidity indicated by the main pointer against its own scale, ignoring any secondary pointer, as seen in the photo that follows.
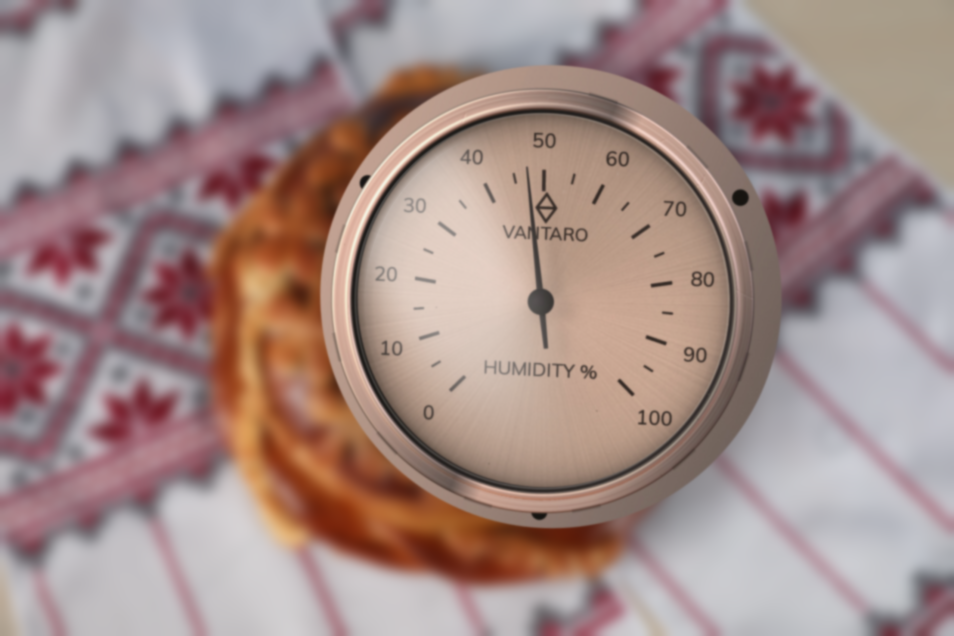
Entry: 47.5 %
